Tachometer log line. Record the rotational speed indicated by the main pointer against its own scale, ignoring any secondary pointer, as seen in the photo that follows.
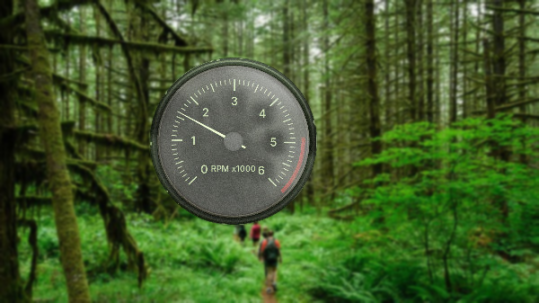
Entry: 1600 rpm
